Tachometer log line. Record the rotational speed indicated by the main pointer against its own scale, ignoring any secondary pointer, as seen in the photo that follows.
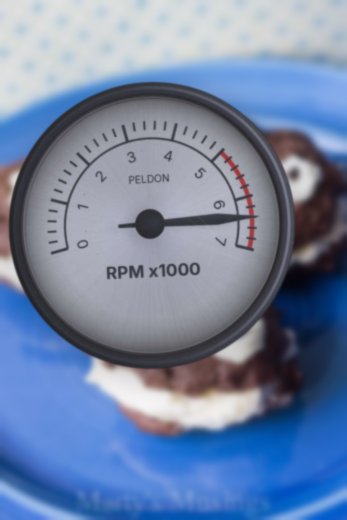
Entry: 6400 rpm
